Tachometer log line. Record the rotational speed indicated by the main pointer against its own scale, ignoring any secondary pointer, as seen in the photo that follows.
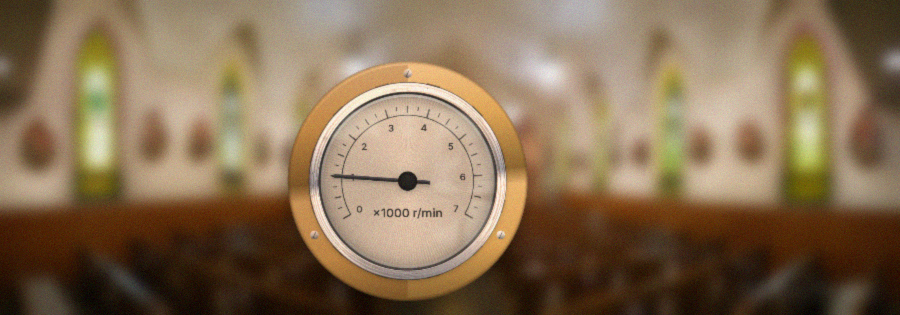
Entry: 1000 rpm
